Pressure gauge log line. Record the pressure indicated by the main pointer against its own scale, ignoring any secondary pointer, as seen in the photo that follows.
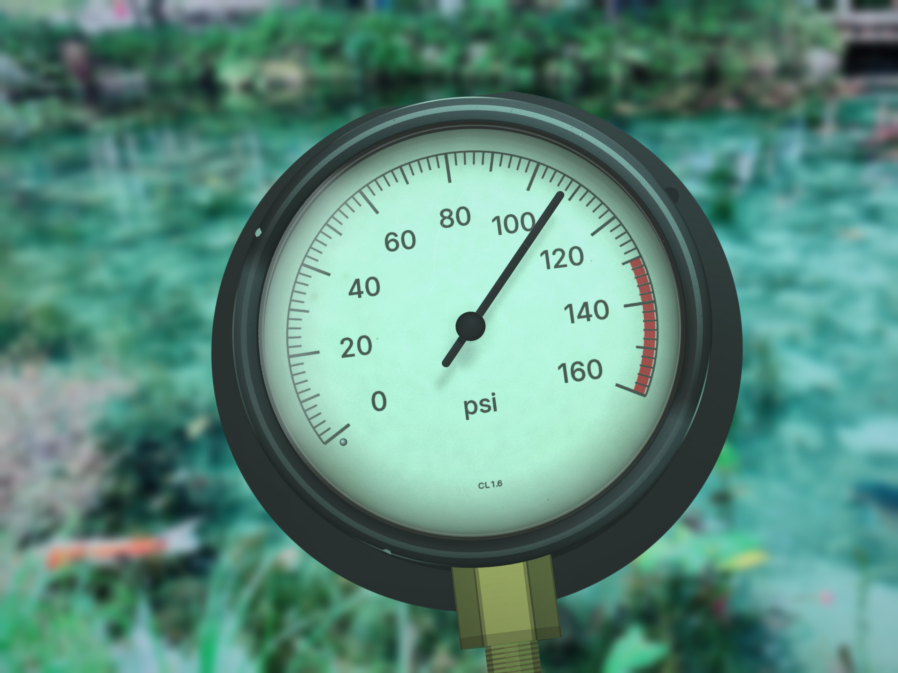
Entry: 108 psi
